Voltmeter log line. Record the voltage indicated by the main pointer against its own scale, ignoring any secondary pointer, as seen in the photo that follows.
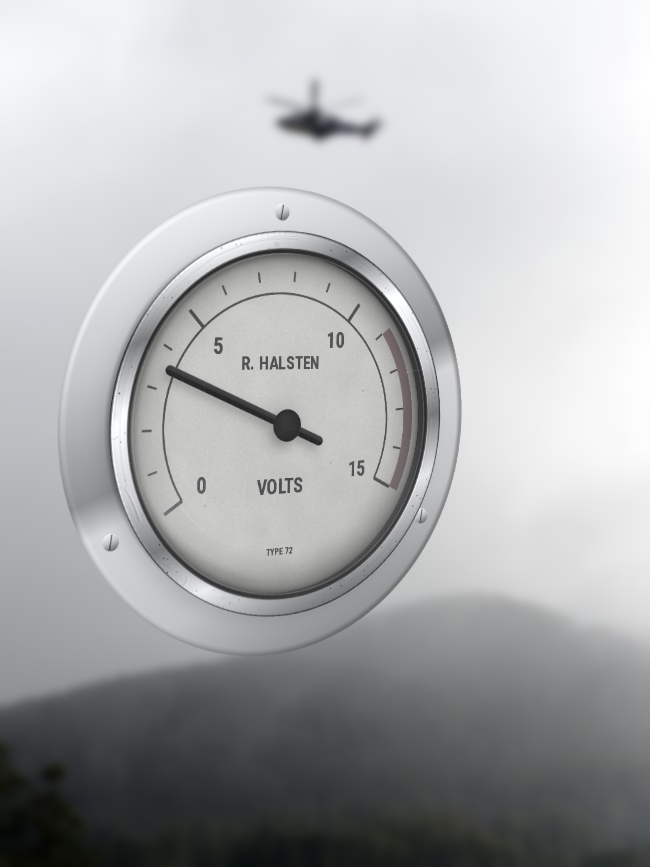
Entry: 3.5 V
